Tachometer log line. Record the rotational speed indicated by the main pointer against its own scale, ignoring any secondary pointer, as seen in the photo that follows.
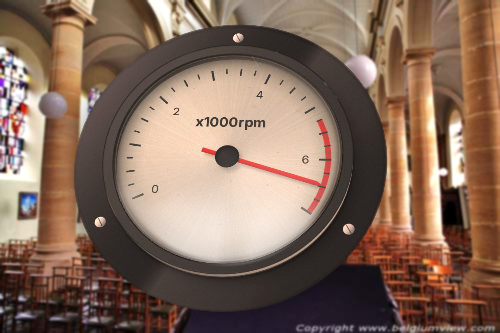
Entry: 6500 rpm
